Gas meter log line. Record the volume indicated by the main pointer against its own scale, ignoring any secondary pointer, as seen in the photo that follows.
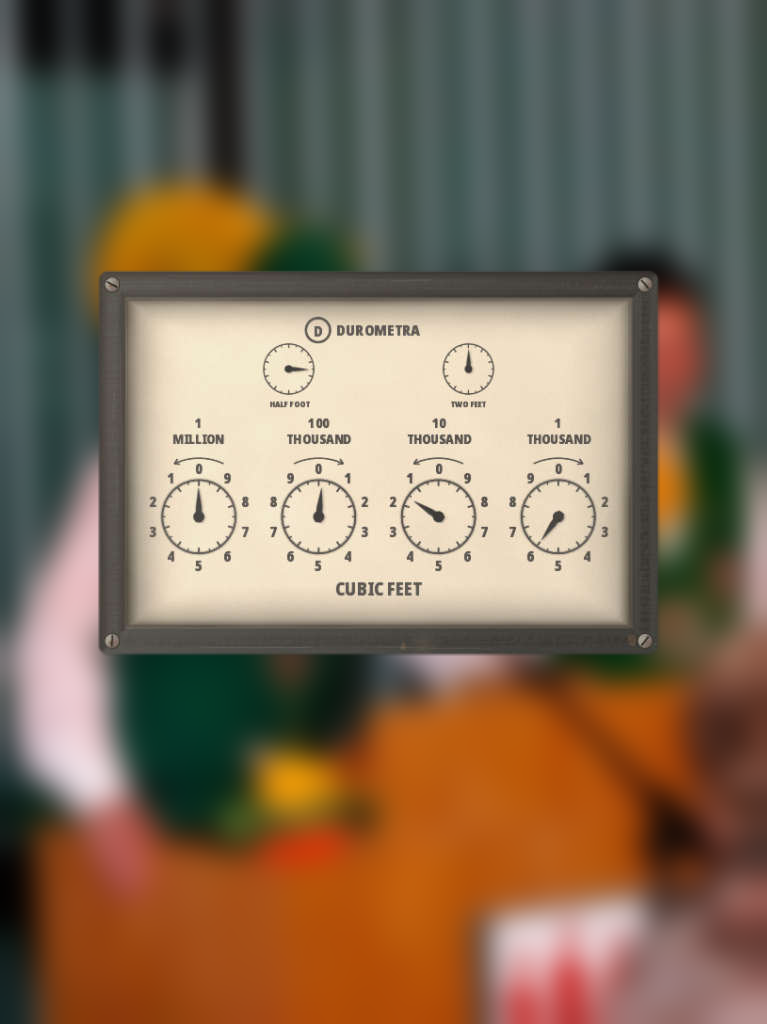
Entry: 1600 ft³
